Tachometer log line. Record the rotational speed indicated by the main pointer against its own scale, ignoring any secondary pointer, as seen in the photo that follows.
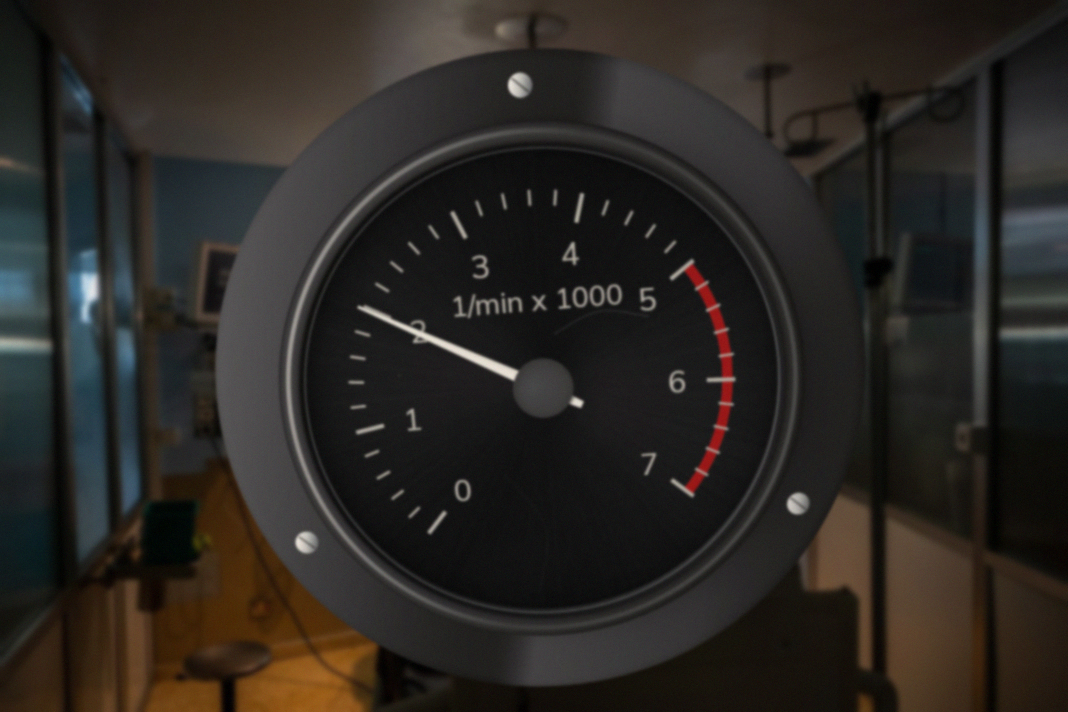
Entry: 2000 rpm
